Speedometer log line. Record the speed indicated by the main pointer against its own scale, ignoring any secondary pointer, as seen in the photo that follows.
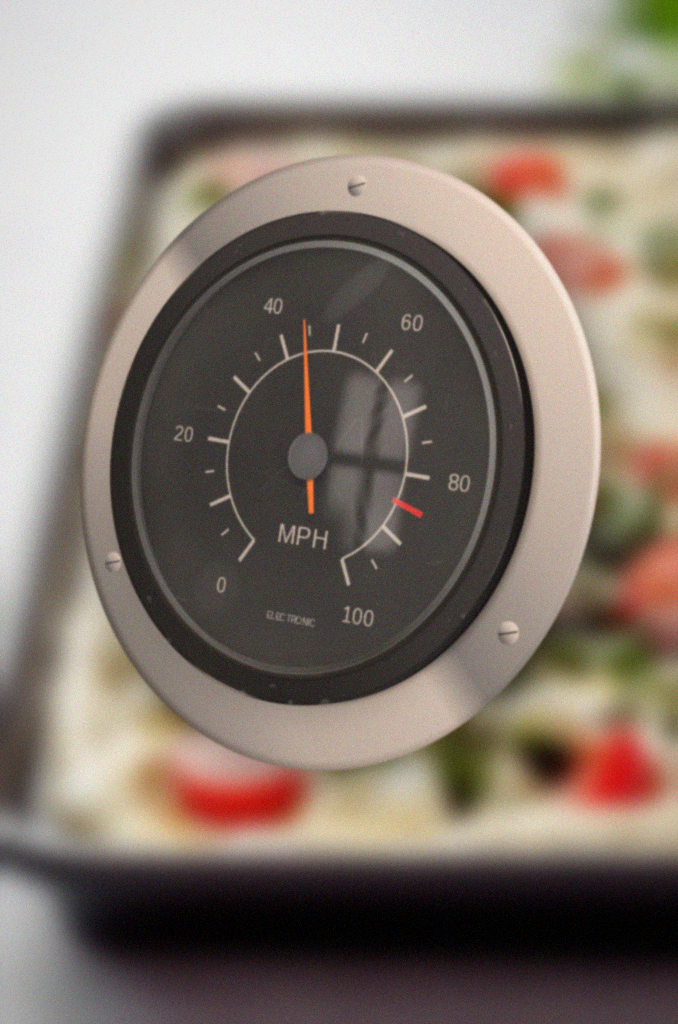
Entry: 45 mph
